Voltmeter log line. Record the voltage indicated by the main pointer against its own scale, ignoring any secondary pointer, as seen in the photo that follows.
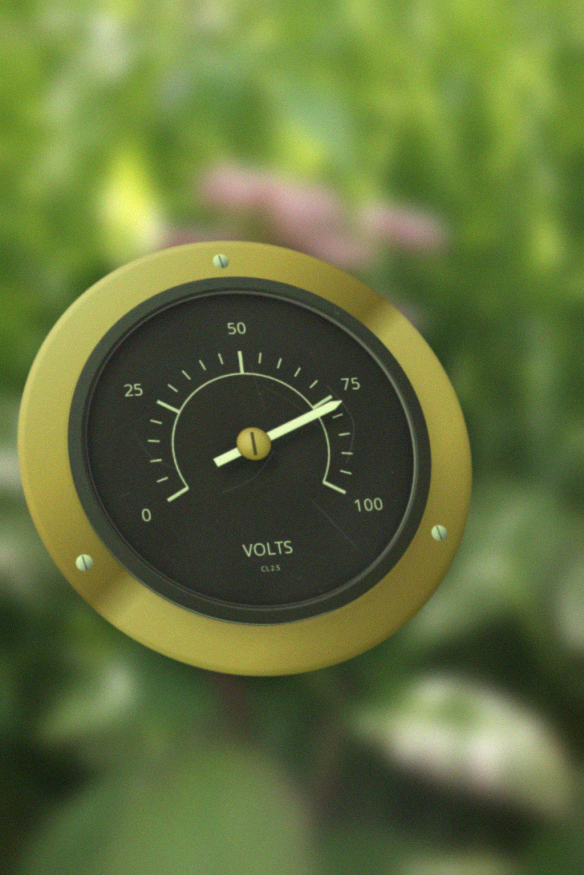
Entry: 77.5 V
